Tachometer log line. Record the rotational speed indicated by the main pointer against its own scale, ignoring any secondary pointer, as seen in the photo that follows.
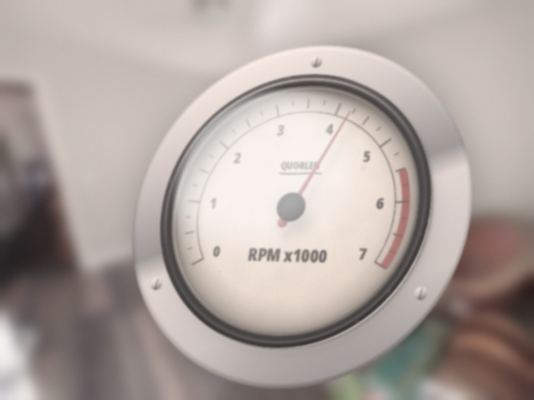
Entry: 4250 rpm
